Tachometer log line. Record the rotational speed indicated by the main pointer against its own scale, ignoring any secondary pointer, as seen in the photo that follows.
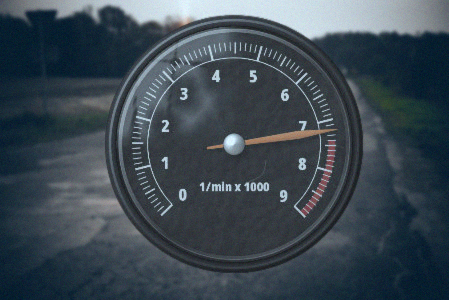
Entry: 7200 rpm
